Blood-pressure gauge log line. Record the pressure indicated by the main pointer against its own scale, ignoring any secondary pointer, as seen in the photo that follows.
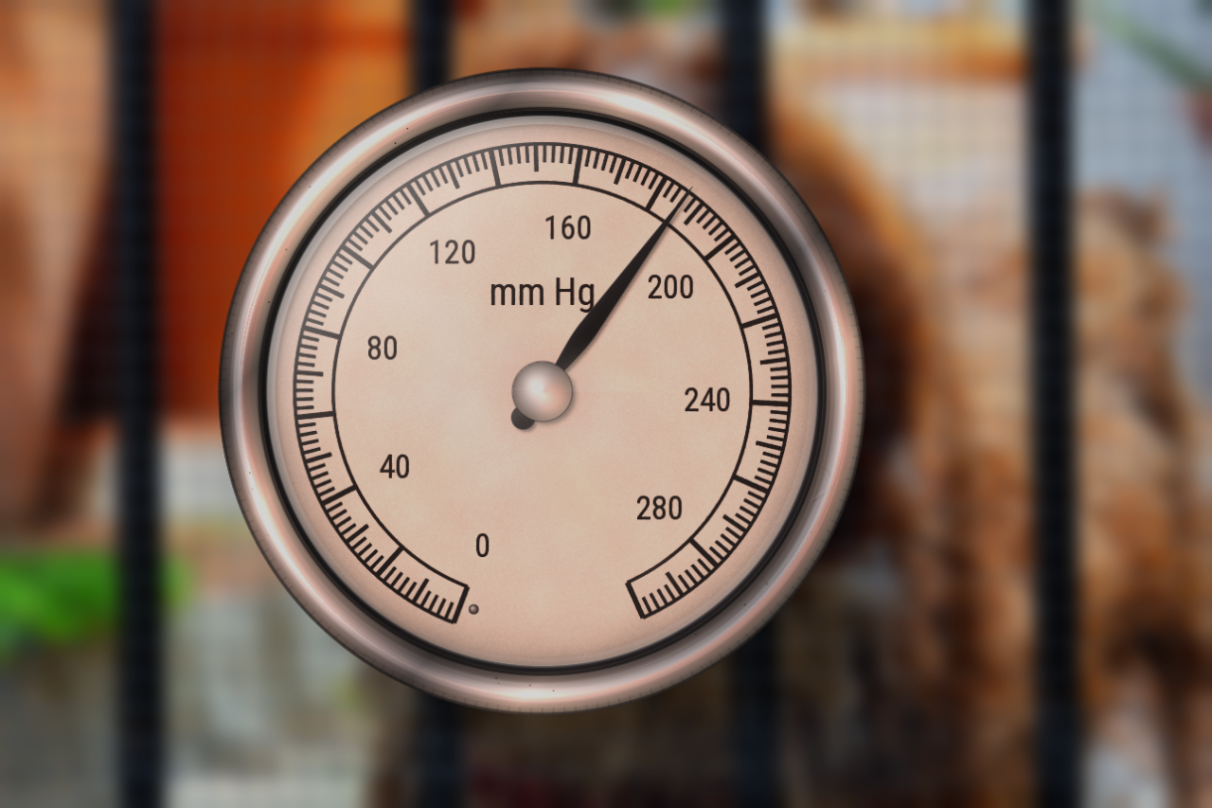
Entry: 186 mmHg
